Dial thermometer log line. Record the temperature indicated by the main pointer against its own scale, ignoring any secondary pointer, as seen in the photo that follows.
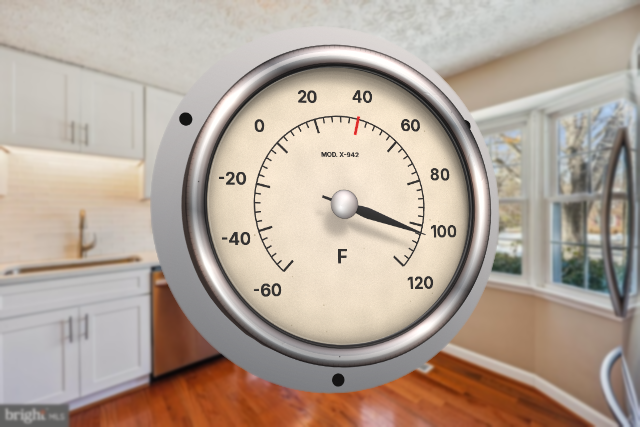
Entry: 104 °F
